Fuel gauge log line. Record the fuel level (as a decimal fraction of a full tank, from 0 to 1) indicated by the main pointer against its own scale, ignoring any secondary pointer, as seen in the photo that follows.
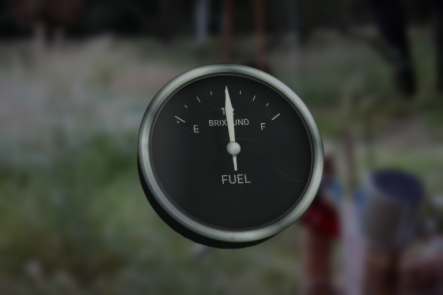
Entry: 0.5
